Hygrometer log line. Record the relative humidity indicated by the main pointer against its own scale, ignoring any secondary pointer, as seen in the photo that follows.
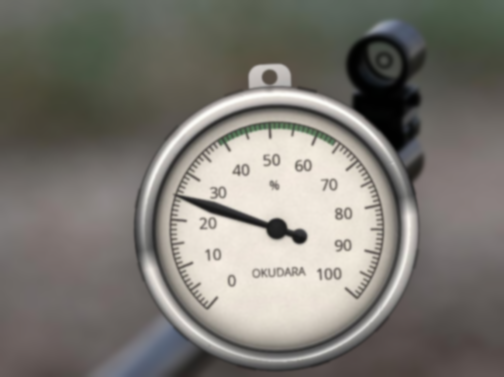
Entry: 25 %
